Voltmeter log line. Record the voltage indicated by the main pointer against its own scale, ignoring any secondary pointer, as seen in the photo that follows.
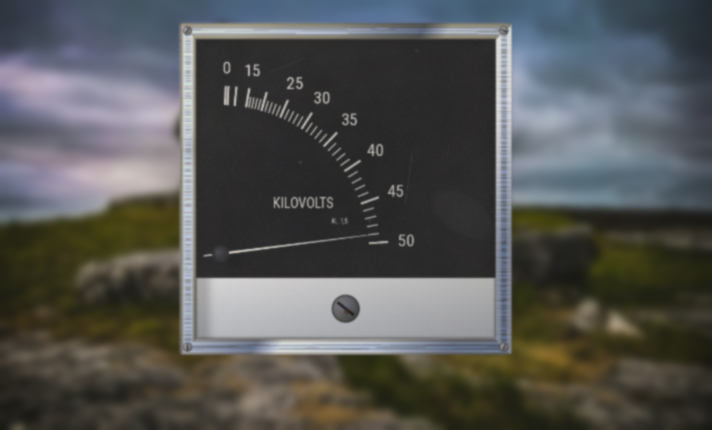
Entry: 49 kV
